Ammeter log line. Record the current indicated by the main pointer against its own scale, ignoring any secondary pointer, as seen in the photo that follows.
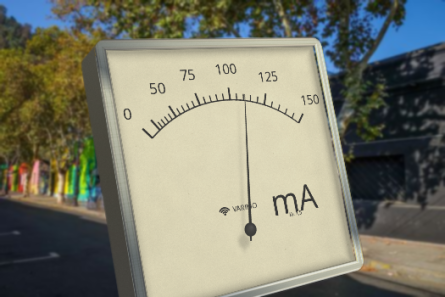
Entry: 110 mA
